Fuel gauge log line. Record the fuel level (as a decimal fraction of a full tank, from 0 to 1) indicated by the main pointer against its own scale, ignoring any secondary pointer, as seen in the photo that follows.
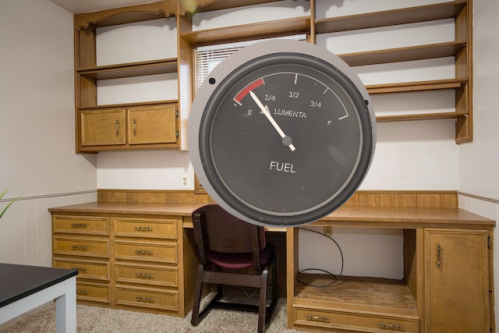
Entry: 0.125
